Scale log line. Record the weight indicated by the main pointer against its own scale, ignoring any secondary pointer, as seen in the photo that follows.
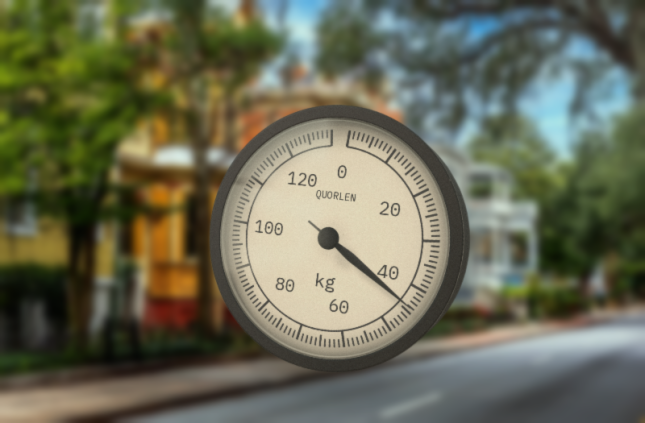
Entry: 44 kg
